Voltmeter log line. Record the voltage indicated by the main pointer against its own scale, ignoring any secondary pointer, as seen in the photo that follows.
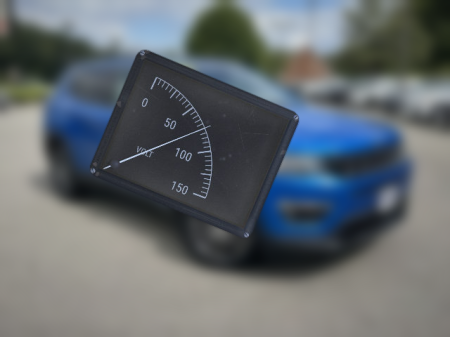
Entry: 75 V
